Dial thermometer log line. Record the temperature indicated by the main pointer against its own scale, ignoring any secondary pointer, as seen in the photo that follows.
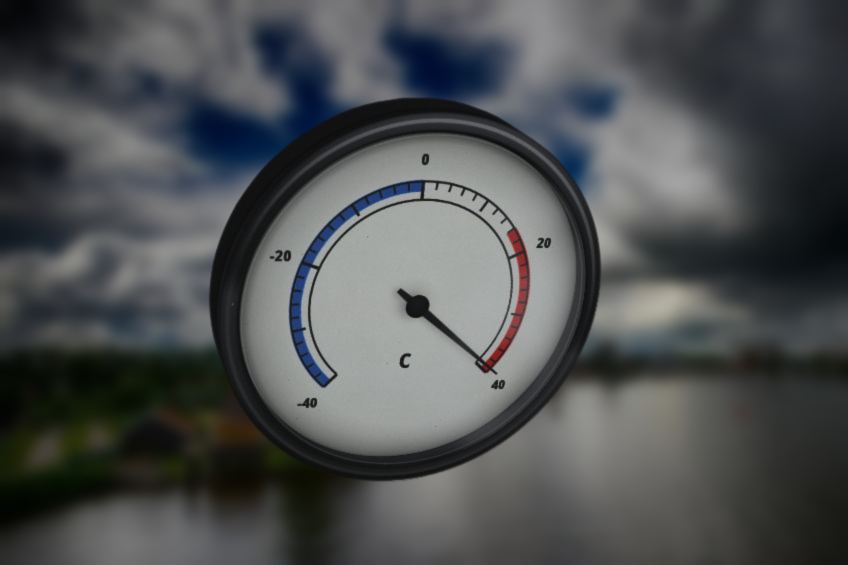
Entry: 39 °C
